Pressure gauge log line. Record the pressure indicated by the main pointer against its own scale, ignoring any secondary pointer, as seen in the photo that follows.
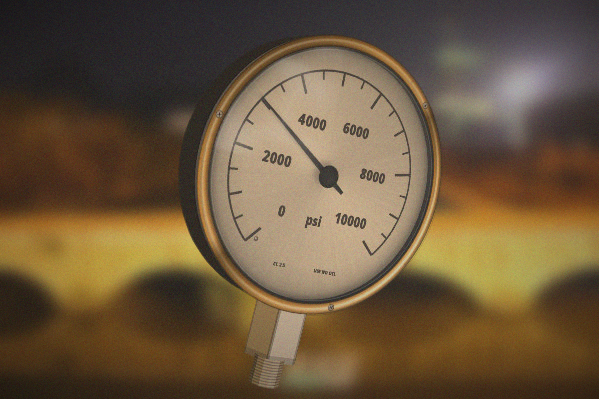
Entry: 3000 psi
